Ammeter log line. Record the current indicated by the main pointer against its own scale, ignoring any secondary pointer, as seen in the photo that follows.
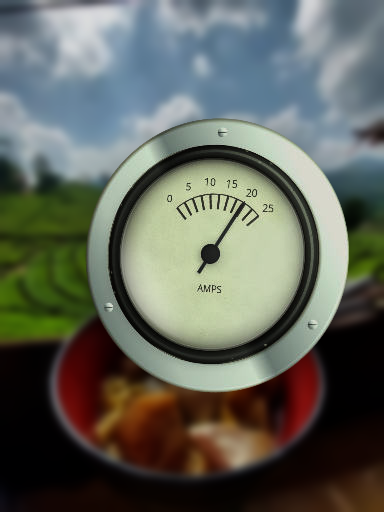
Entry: 20 A
